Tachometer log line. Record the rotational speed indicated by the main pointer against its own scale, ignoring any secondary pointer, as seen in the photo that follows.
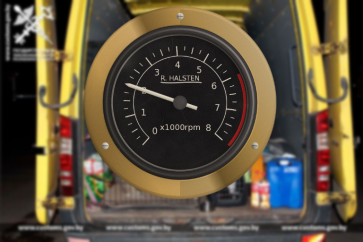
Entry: 2000 rpm
